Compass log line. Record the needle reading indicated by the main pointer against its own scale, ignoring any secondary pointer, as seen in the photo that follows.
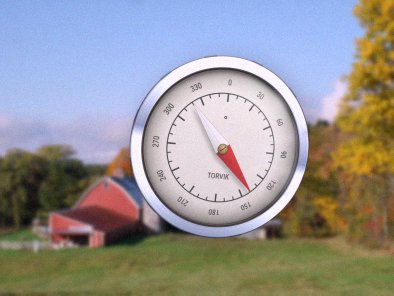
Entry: 140 °
